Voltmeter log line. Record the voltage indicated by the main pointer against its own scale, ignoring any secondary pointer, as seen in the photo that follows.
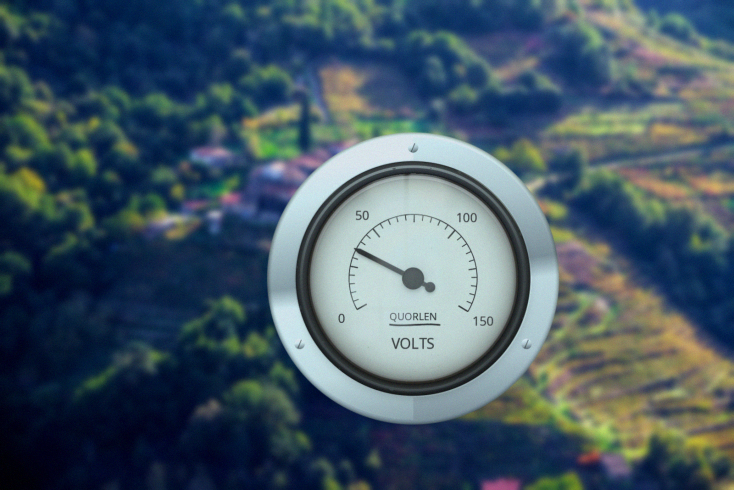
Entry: 35 V
